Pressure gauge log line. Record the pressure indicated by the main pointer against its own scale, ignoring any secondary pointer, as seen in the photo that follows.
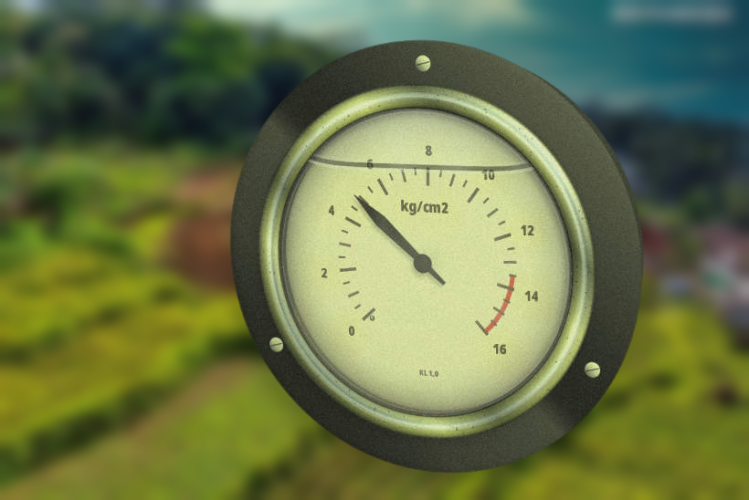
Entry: 5 kg/cm²
